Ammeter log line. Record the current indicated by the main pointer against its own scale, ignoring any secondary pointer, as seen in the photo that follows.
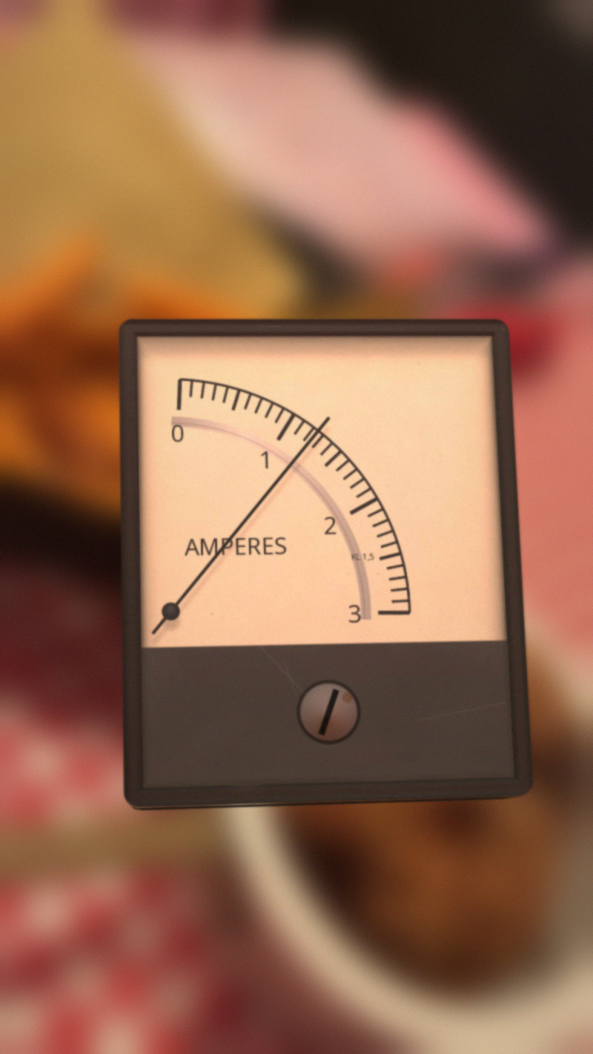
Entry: 1.25 A
